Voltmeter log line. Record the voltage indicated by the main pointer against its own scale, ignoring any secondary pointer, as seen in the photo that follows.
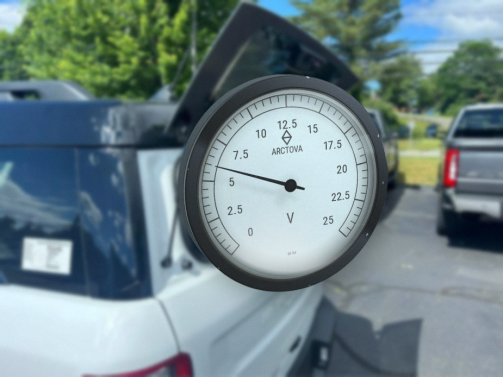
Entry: 6 V
